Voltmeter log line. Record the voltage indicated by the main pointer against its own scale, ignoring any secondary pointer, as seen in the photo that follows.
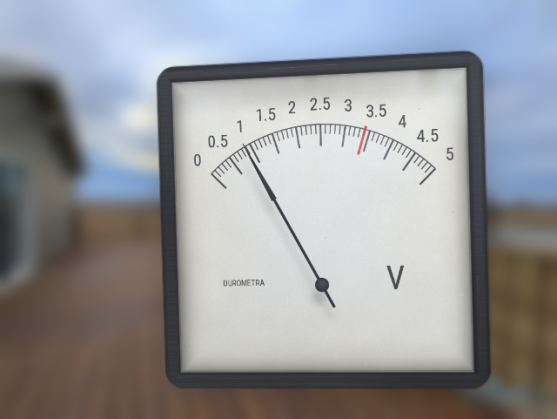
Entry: 0.9 V
